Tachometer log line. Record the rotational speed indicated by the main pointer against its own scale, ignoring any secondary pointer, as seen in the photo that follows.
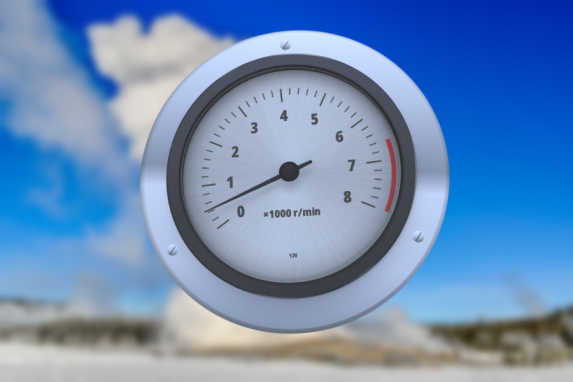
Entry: 400 rpm
